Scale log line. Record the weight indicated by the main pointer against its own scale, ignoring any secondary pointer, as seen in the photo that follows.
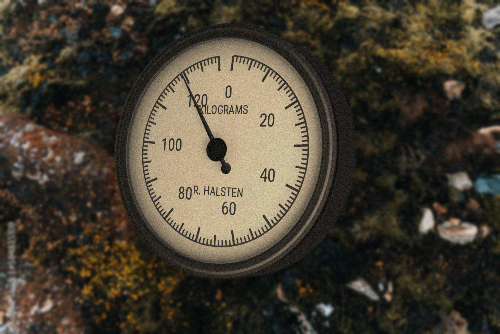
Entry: 120 kg
